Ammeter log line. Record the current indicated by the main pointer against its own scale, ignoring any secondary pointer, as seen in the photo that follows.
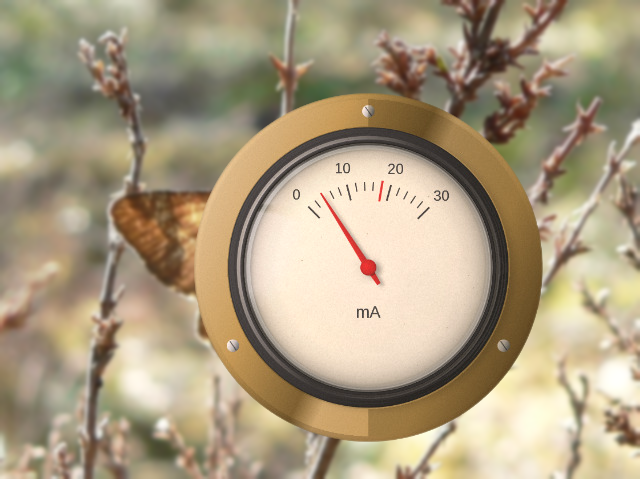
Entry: 4 mA
